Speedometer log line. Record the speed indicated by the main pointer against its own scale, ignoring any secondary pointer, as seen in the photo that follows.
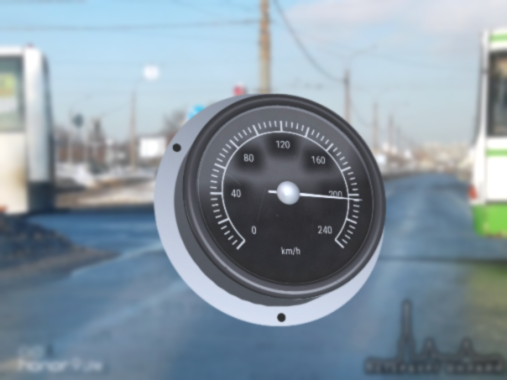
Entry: 204 km/h
